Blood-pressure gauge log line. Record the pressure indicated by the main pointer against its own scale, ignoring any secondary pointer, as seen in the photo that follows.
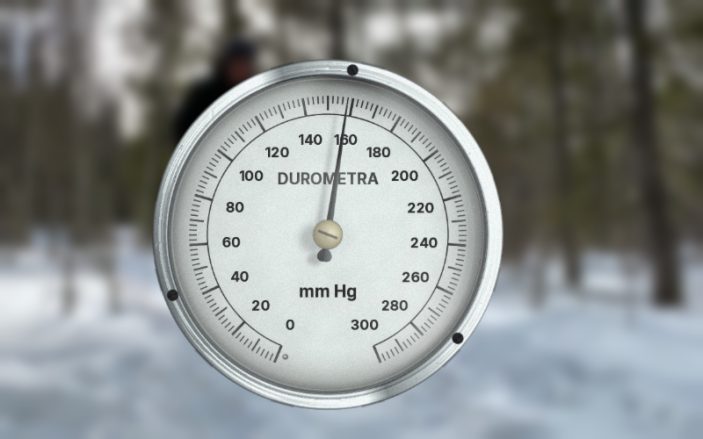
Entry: 158 mmHg
